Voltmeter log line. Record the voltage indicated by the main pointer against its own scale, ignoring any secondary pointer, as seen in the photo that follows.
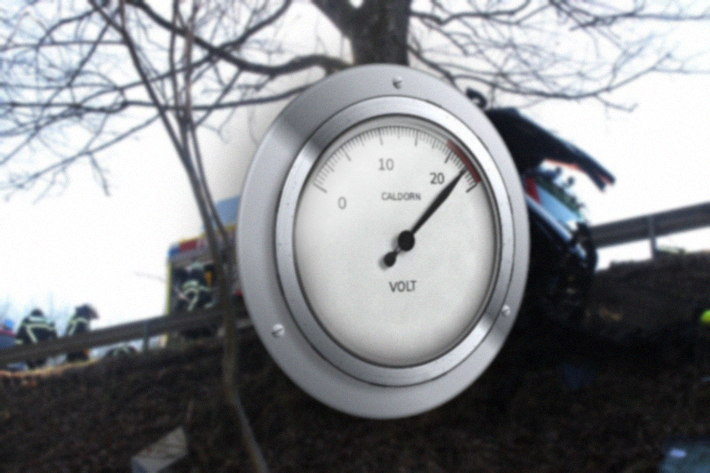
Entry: 22.5 V
